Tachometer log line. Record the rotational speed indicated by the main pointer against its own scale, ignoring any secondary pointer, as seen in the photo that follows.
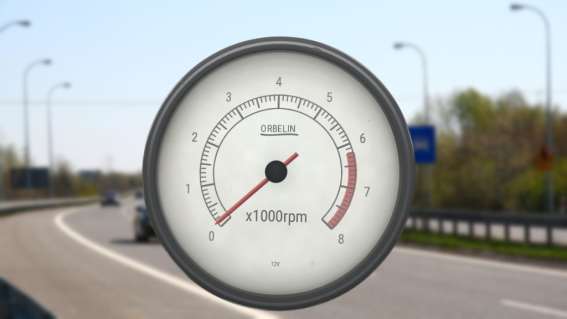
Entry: 100 rpm
